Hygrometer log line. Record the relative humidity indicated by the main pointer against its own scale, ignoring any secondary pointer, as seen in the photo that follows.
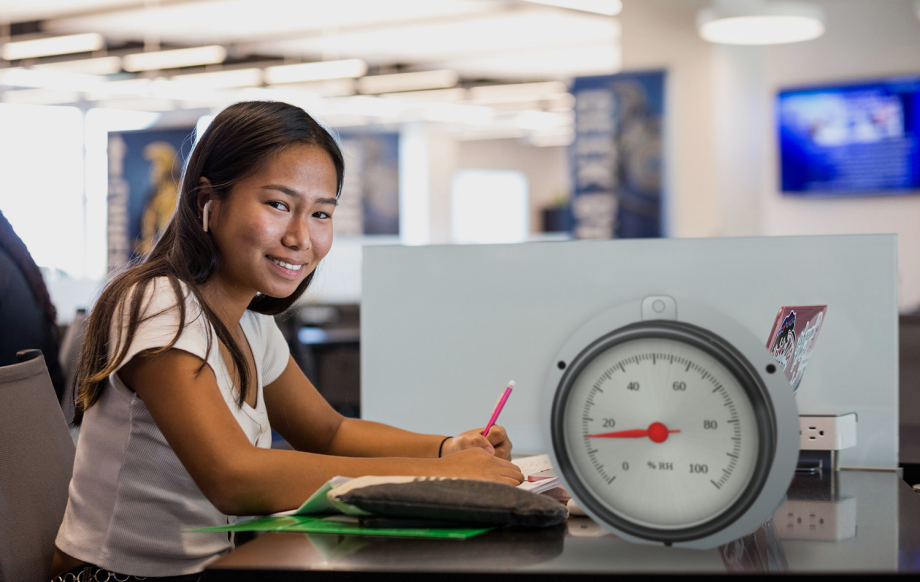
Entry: 15 %
